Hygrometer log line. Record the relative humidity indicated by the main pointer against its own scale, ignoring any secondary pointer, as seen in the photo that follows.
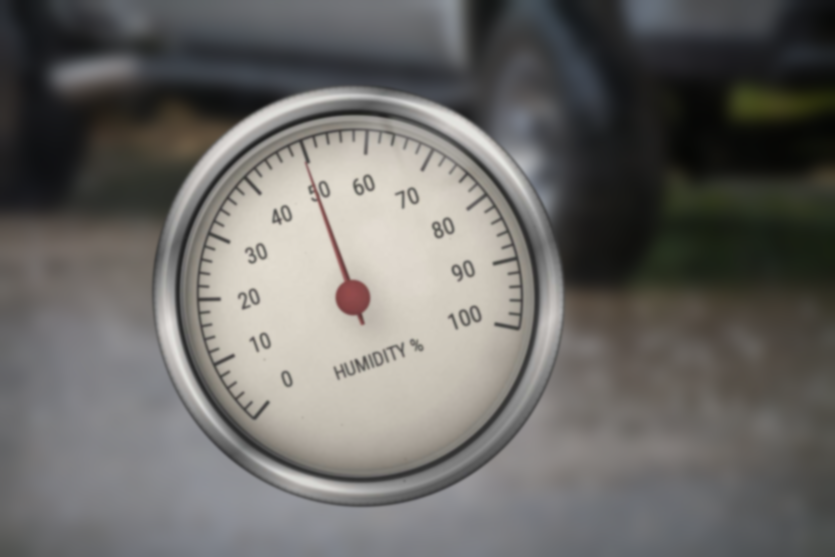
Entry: 50 %
